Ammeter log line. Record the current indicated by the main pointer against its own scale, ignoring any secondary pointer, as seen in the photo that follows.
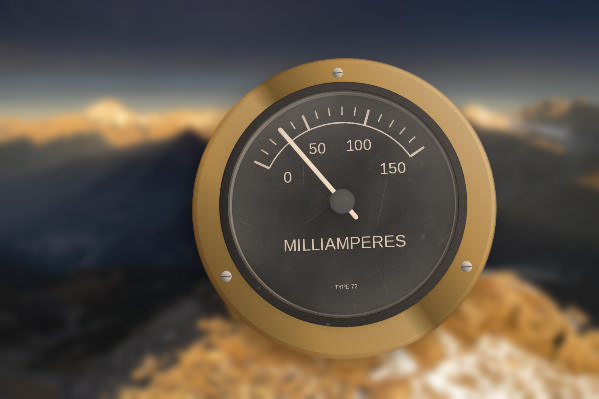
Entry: 30 mA
